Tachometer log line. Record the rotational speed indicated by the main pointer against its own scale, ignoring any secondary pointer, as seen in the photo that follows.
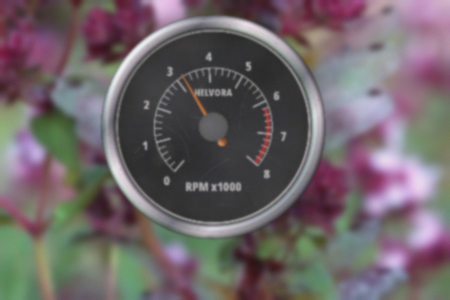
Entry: 3200 rpm
